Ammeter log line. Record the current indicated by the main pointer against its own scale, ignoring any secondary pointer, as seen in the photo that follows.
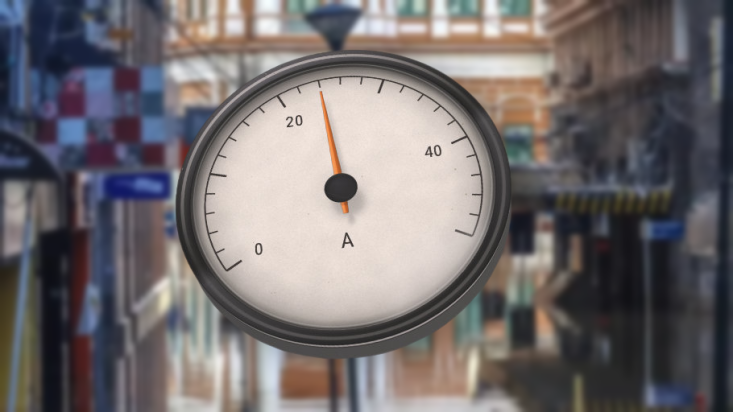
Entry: 24 A
